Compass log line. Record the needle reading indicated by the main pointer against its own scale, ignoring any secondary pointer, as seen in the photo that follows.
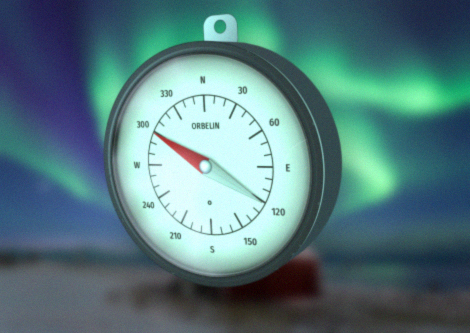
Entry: 300 °
